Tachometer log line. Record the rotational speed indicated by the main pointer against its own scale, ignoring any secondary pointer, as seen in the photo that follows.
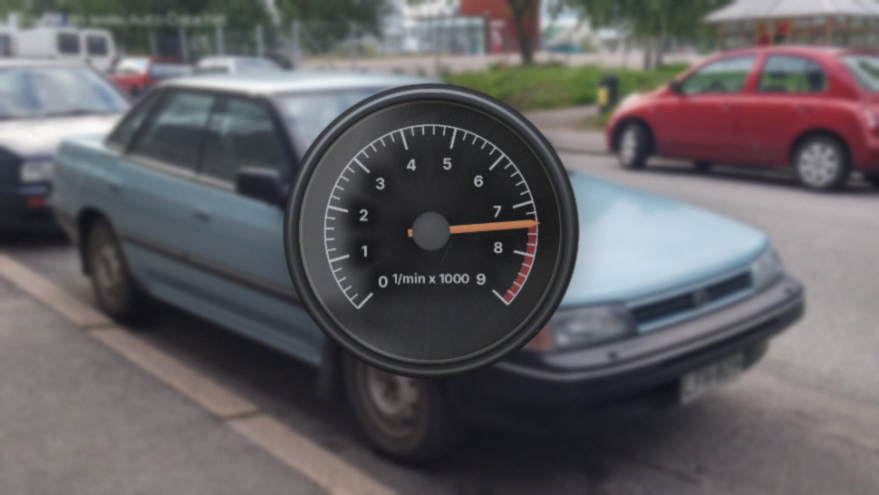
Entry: 7400 rpm
